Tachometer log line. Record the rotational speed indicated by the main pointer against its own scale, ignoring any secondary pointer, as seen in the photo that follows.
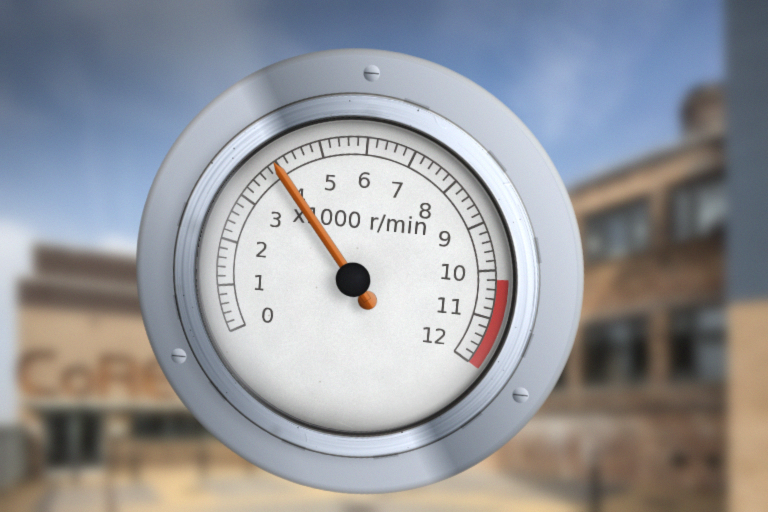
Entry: 4000 rpm
